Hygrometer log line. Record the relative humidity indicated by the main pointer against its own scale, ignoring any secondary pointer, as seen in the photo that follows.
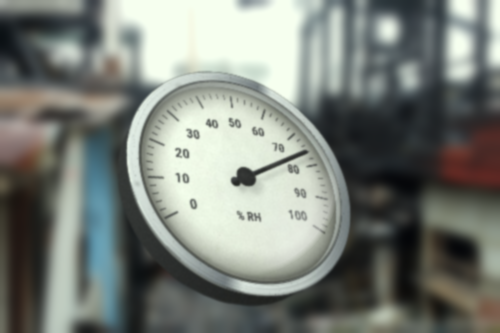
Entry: 76 %
